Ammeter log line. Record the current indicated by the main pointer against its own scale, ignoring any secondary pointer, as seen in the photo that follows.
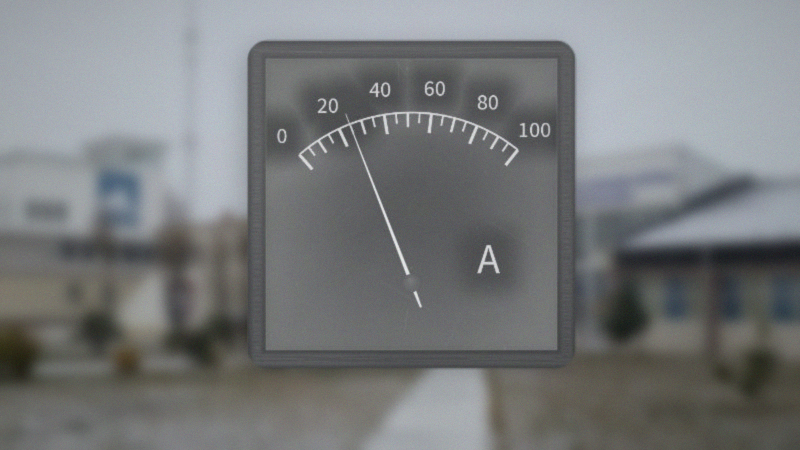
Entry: 25 A
